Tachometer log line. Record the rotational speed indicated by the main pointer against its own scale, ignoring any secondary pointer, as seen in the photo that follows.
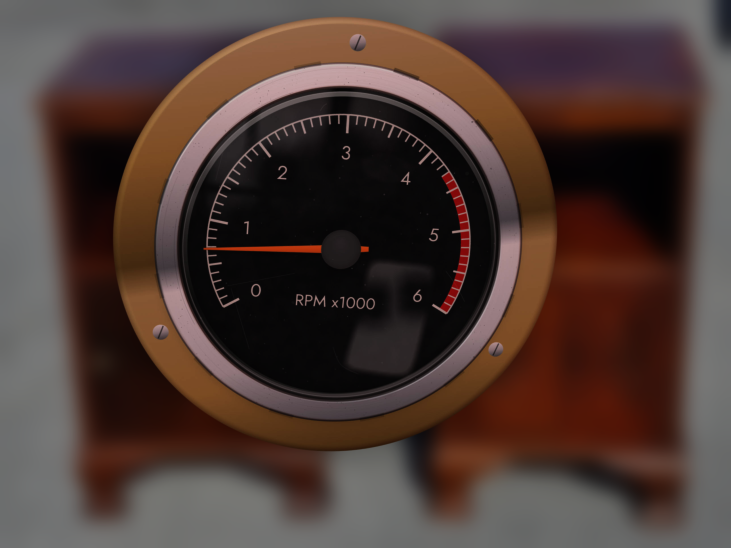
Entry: 700 rpm
